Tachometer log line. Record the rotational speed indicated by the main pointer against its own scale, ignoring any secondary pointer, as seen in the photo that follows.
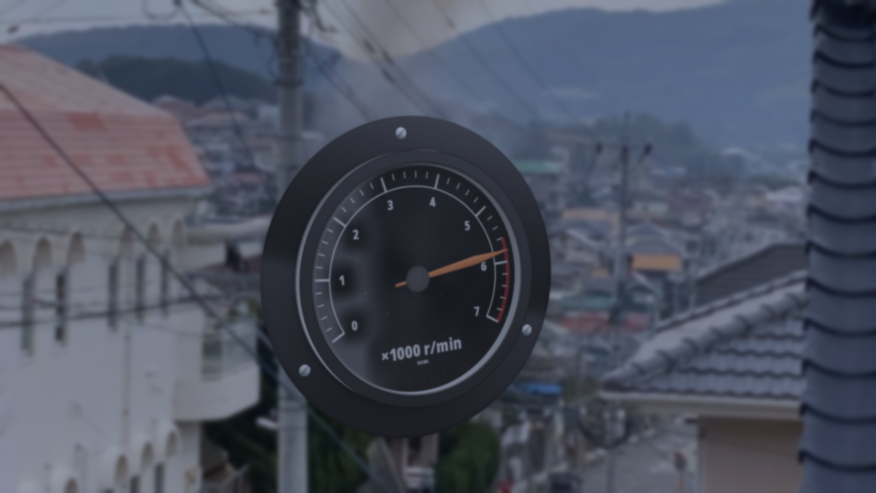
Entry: 5800 rpm
